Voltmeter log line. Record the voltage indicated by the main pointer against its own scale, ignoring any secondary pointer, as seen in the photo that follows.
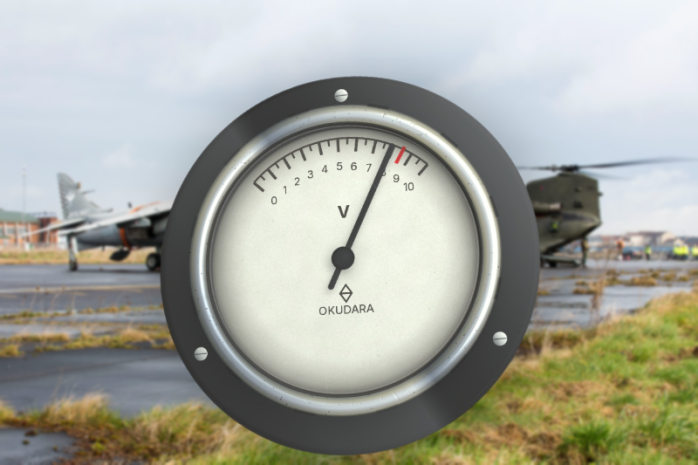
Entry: 8 V
